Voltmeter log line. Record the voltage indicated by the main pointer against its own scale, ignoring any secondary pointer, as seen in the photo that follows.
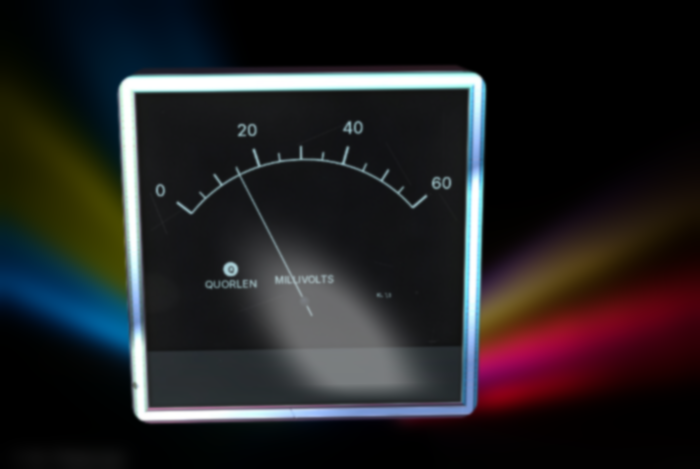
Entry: 15 mV
